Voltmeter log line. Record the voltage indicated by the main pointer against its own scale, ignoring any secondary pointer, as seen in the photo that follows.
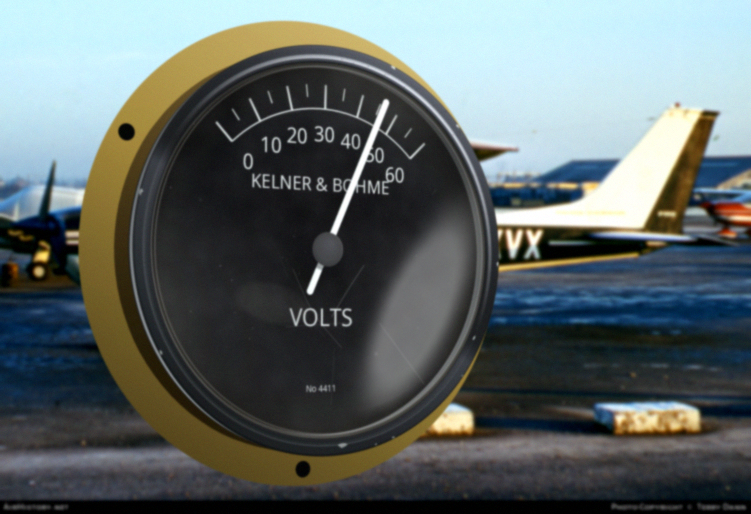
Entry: 45 V
